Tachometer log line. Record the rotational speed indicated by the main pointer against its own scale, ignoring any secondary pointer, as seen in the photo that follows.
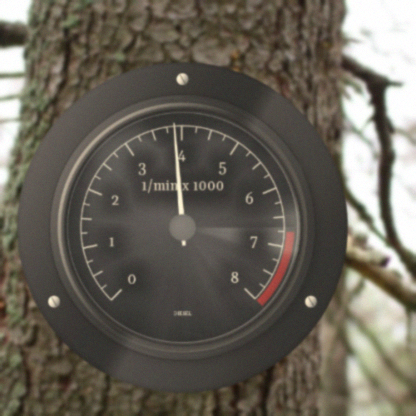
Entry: 3875 rpm
